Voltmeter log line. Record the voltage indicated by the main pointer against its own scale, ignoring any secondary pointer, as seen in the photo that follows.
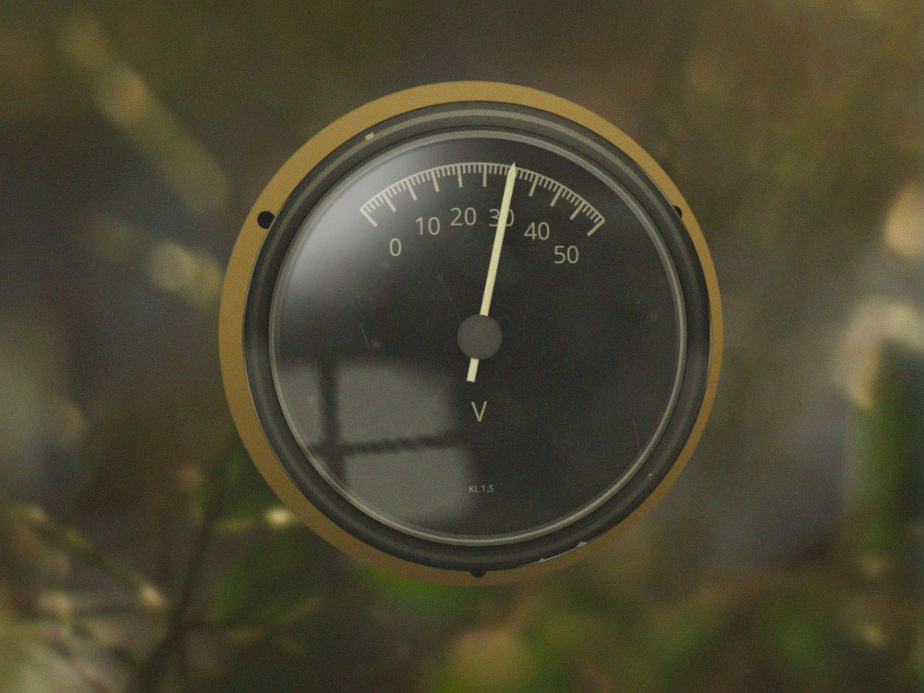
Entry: 30 V
